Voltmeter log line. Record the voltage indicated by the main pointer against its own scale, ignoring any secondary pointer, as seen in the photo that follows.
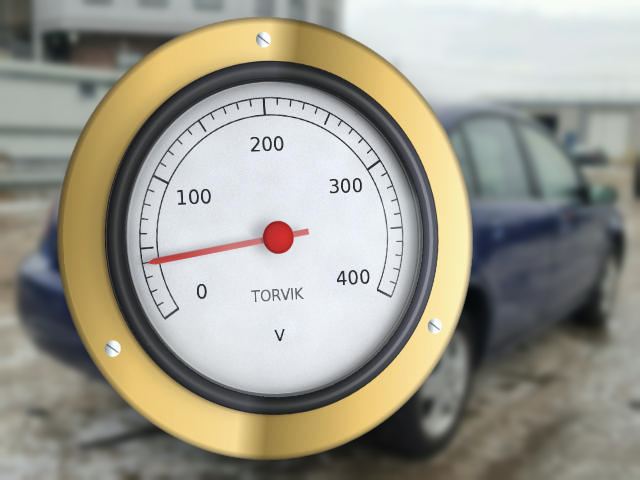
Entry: 40 V
